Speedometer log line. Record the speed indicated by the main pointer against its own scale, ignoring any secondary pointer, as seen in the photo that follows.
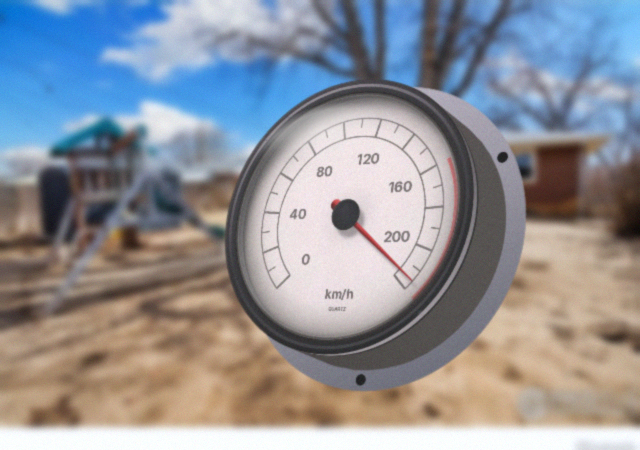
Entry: 215 km/h
